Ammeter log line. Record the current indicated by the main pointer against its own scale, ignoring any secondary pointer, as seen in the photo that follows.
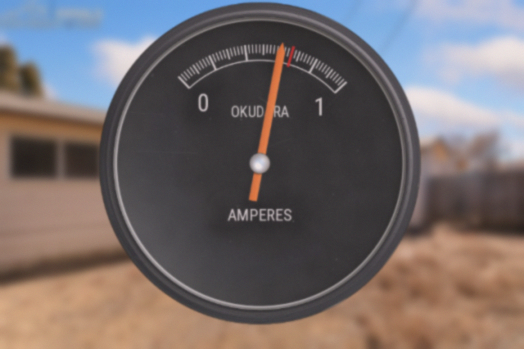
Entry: 0.6 A
